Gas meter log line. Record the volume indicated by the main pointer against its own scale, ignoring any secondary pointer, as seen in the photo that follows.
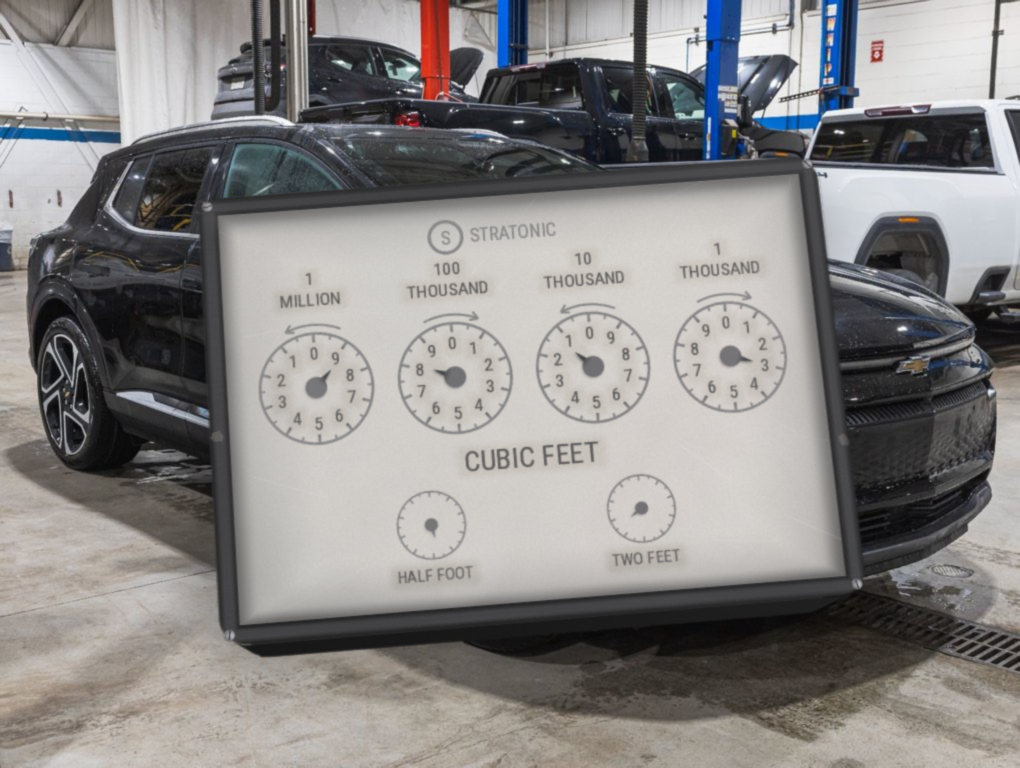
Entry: 881300 ft³
